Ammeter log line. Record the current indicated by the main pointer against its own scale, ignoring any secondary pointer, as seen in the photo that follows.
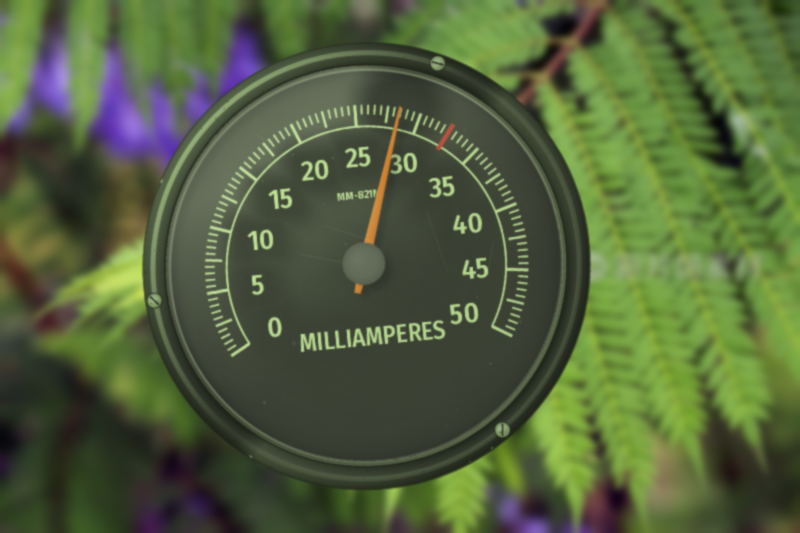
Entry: 28.5 mA
